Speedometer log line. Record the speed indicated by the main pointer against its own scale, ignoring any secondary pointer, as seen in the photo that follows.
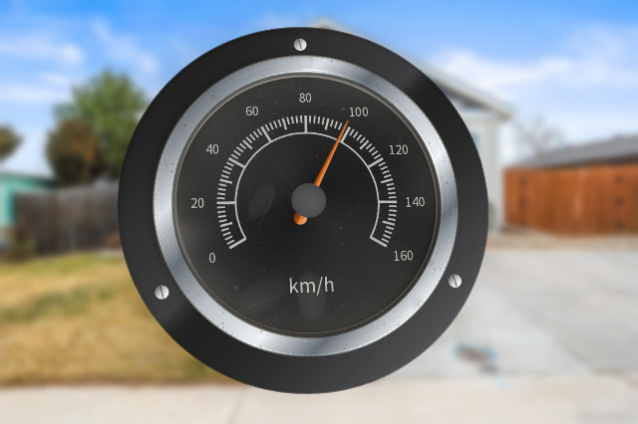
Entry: 98 km/h
